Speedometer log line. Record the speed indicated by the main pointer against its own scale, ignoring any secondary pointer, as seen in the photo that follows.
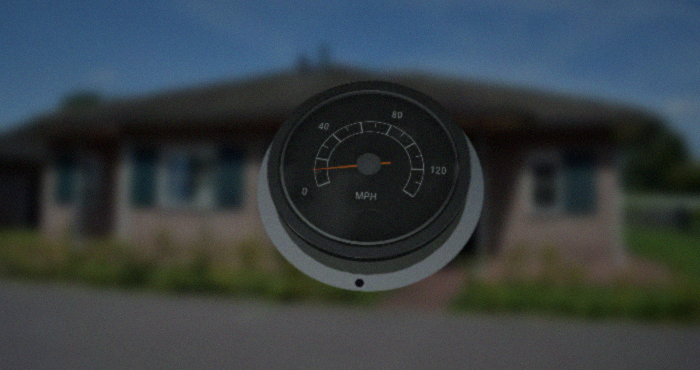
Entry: 10 mph
